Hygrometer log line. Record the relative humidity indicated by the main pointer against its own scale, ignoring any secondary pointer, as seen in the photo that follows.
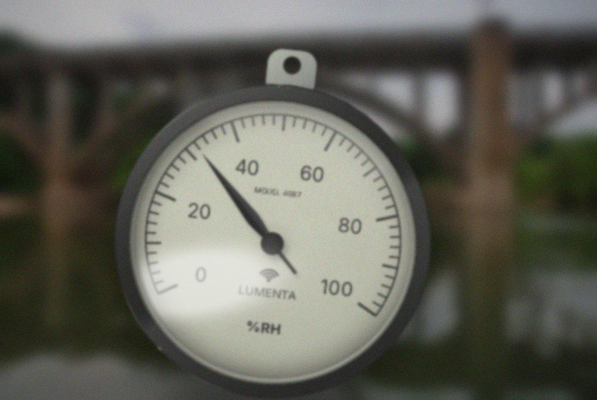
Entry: 32 %
